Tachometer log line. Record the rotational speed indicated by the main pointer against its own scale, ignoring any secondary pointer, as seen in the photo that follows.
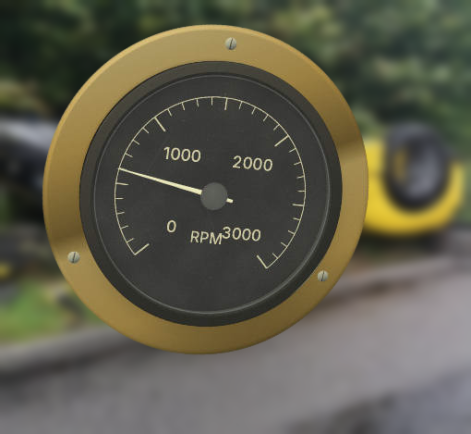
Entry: 600 rpm
